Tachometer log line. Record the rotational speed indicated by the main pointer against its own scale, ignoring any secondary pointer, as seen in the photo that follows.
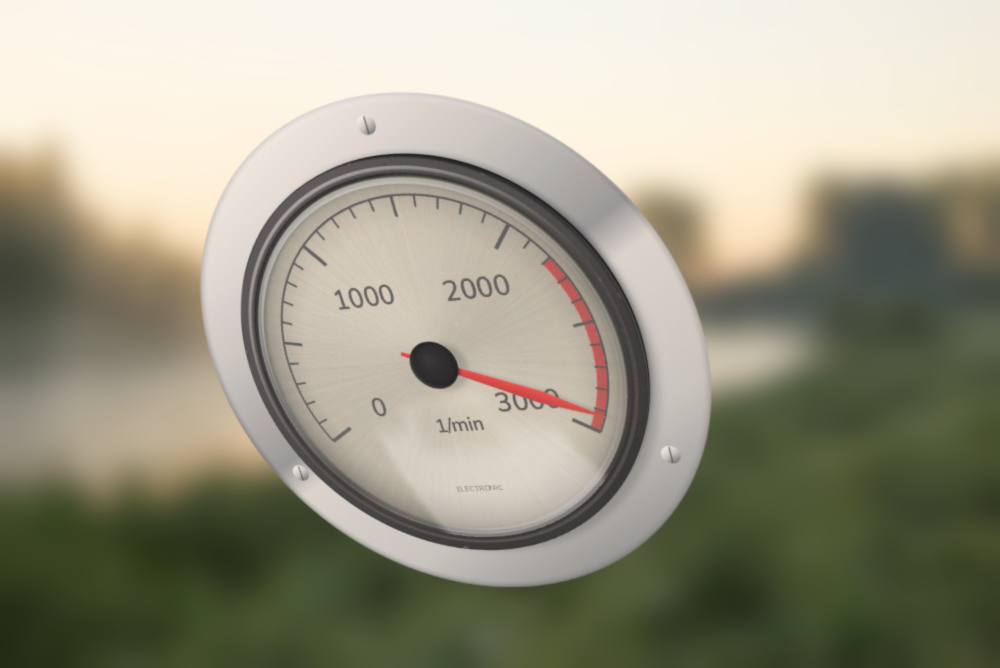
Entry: 2900 rpm
